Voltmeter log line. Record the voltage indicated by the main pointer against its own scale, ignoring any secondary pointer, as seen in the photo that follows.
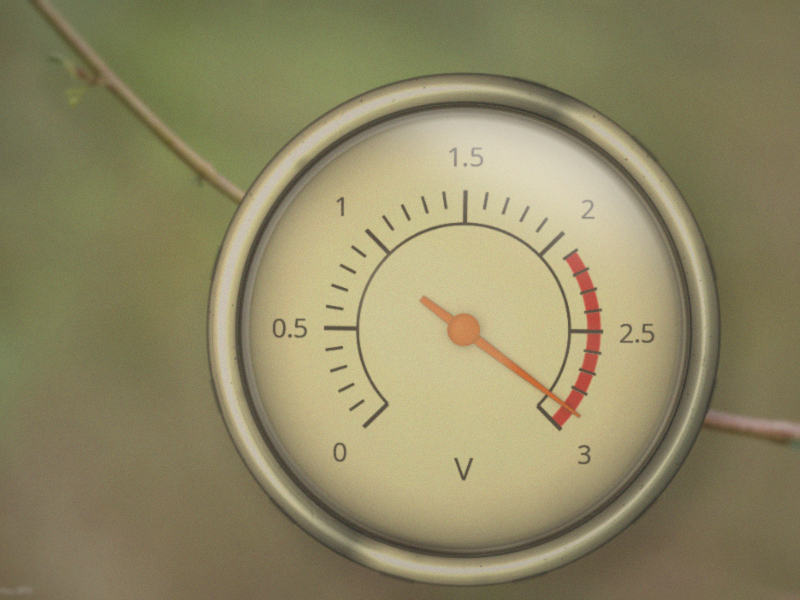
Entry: 2.9 V
